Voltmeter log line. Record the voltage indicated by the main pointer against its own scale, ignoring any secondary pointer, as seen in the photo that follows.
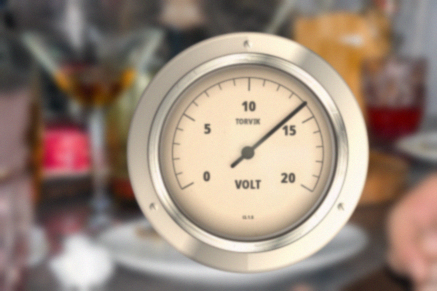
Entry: 14 V
